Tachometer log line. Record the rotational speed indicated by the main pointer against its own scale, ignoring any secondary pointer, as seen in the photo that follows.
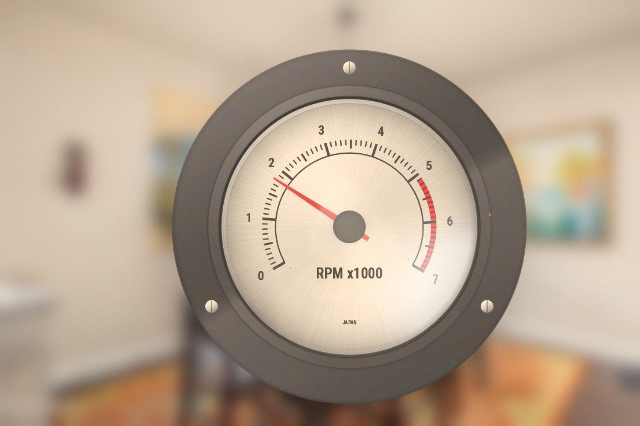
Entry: 1800 rpm
